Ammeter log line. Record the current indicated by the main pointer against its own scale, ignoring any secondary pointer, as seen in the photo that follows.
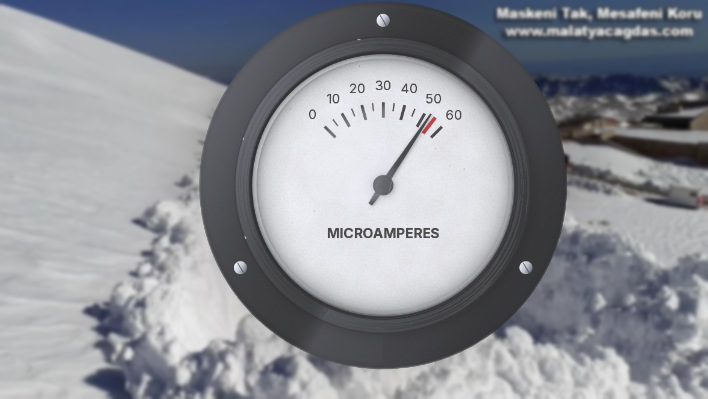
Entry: 52.5 µA
